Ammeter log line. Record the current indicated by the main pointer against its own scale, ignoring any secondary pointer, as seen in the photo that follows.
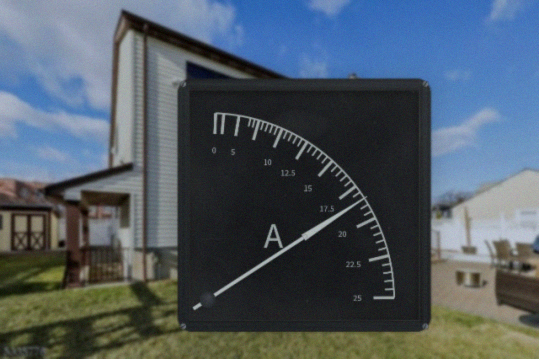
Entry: 18.5 A
